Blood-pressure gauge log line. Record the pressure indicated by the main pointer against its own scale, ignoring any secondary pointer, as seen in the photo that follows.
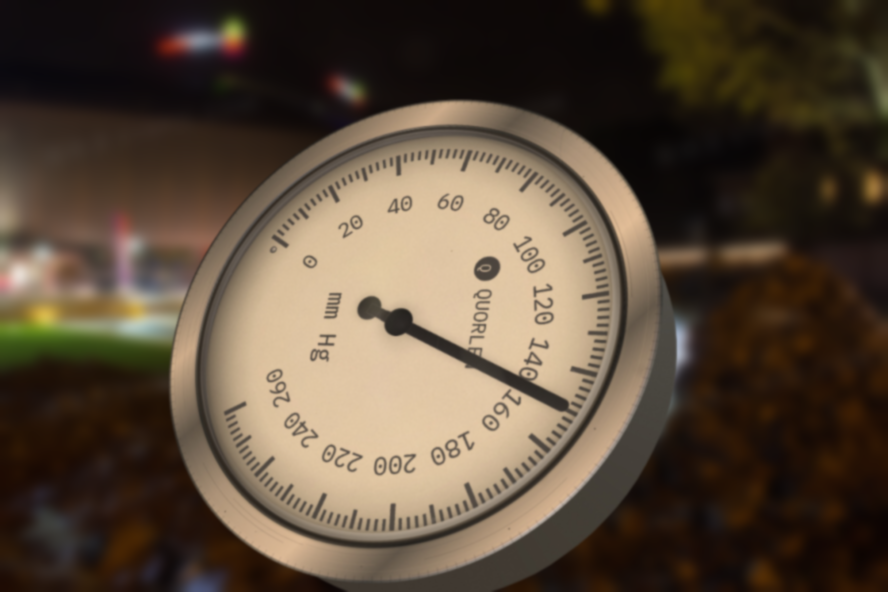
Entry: 150 mmHg
